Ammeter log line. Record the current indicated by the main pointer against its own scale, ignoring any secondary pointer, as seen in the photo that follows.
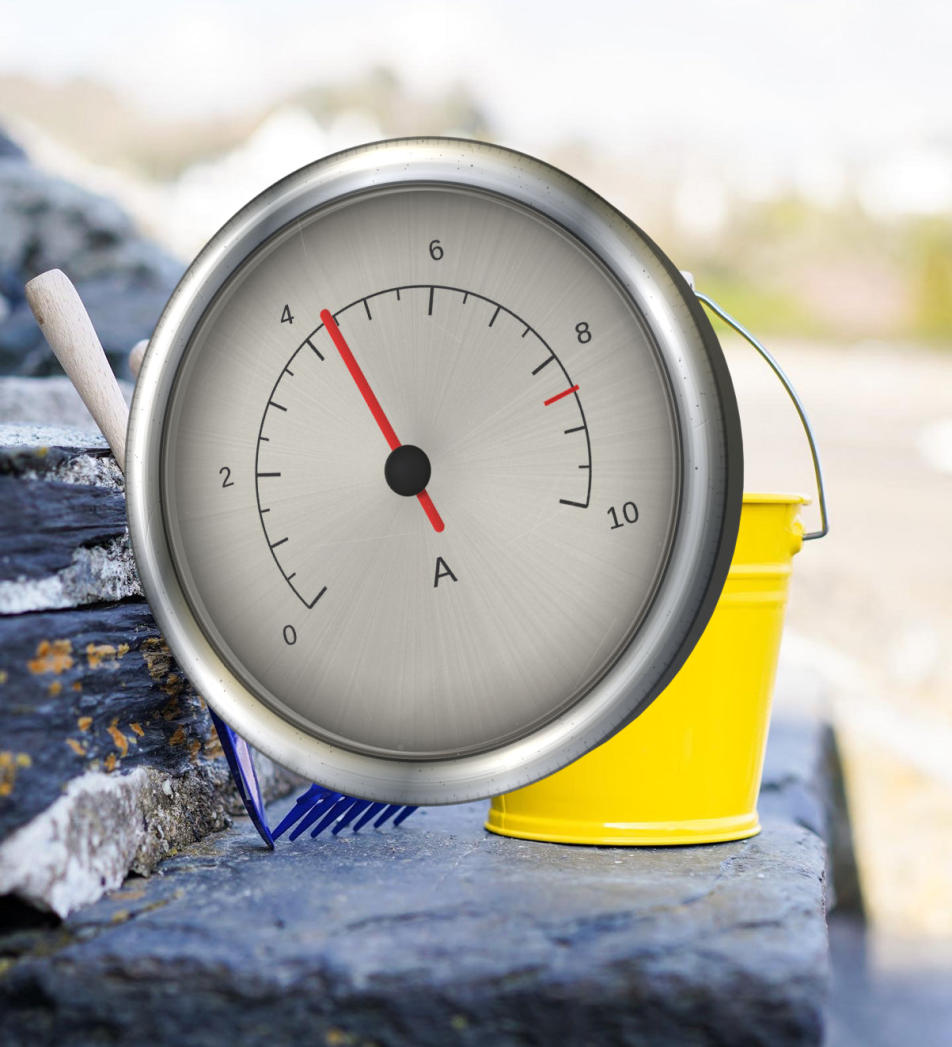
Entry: 4.5 A
